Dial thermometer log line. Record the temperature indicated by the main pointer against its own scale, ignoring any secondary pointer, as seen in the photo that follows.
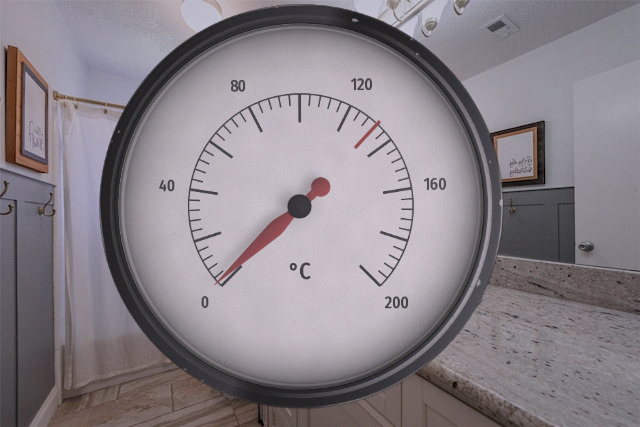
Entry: 2 °C
